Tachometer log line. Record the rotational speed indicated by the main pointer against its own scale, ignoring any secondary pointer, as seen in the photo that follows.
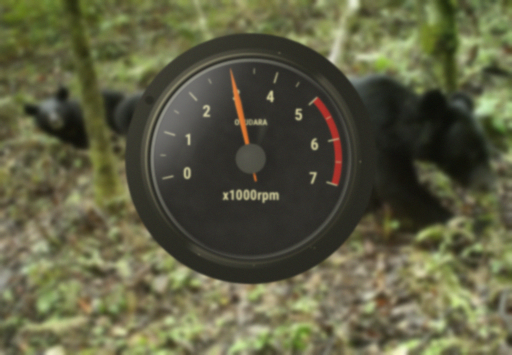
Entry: 3000 rpm
